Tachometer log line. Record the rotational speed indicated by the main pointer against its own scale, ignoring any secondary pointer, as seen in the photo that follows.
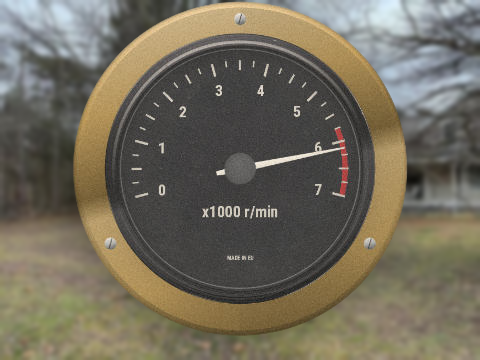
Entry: 6125 rpm
